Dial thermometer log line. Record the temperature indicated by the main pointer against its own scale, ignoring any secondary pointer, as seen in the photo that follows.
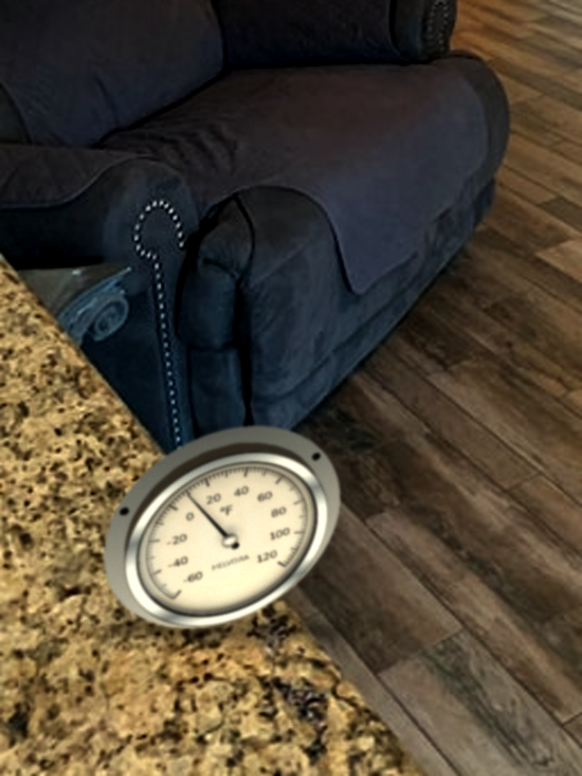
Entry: 10 °F
